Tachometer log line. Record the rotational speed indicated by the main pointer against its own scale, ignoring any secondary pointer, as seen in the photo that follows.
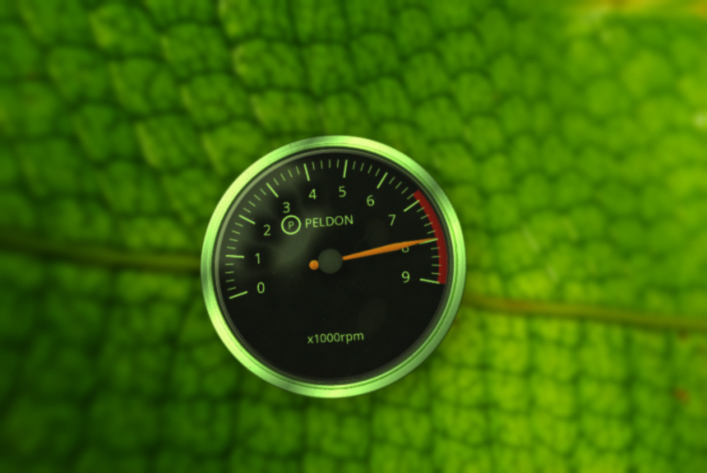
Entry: 8000 rpm
